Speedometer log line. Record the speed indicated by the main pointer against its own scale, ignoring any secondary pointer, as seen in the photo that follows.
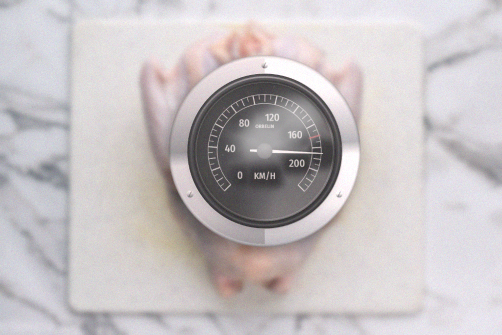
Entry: 185 km/h
